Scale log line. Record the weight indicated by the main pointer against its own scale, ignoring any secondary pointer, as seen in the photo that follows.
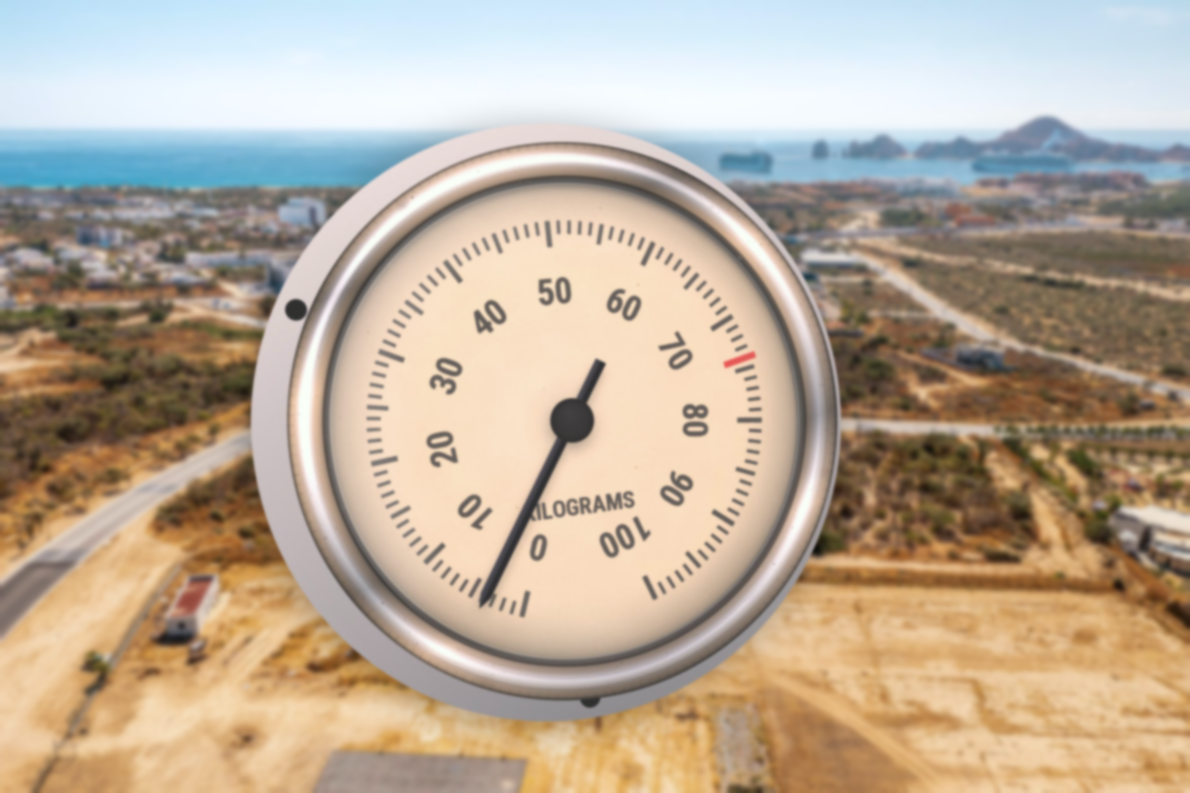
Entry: 4 kg
